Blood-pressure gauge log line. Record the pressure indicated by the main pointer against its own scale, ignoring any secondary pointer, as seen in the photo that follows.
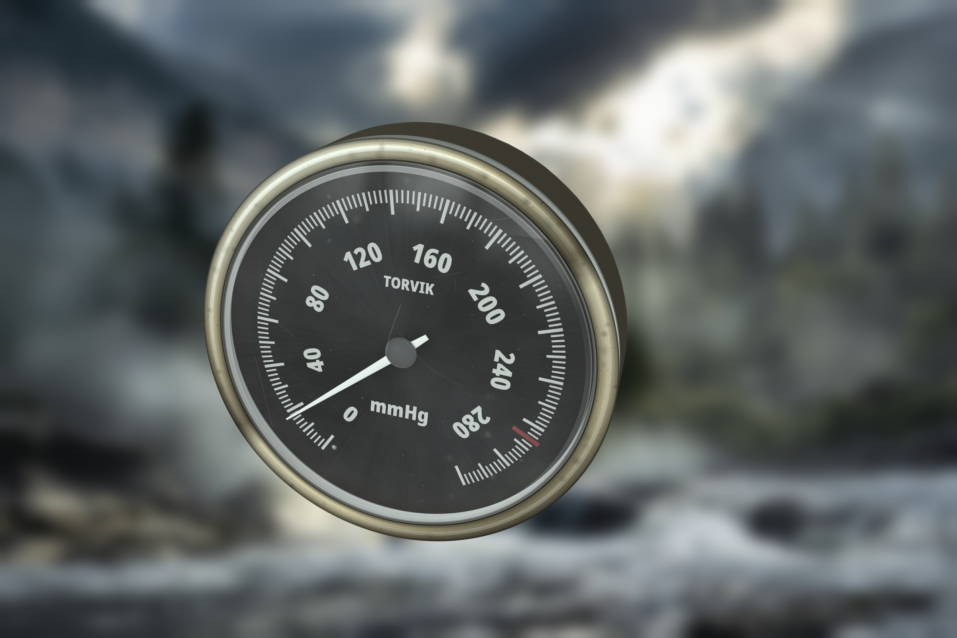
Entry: 18 mmHg
